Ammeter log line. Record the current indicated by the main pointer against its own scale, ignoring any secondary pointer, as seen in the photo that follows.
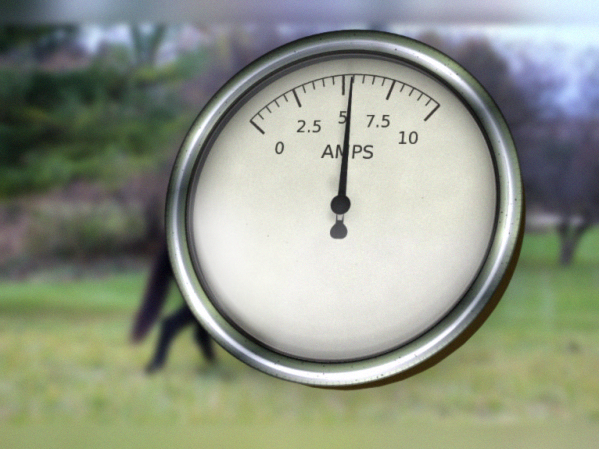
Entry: 5.5 A
